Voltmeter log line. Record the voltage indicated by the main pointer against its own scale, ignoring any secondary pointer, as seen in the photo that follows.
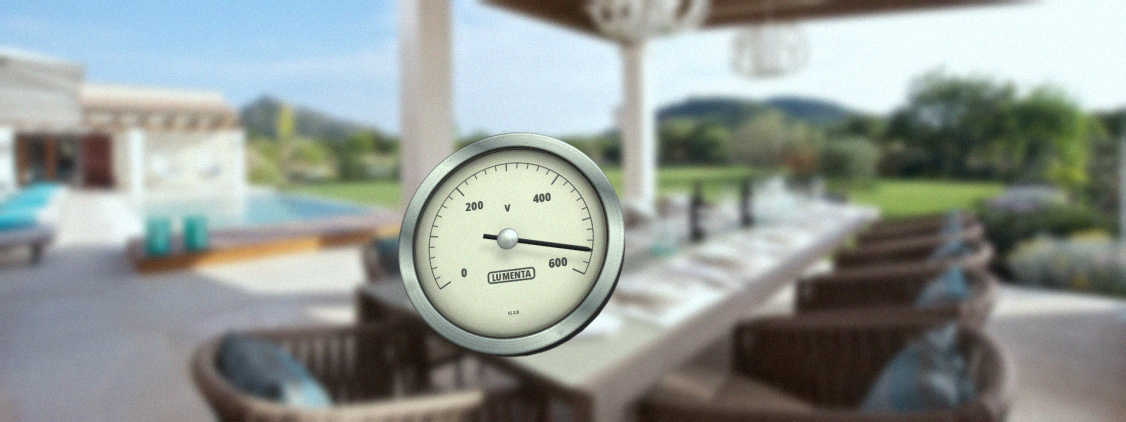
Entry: 560 V
